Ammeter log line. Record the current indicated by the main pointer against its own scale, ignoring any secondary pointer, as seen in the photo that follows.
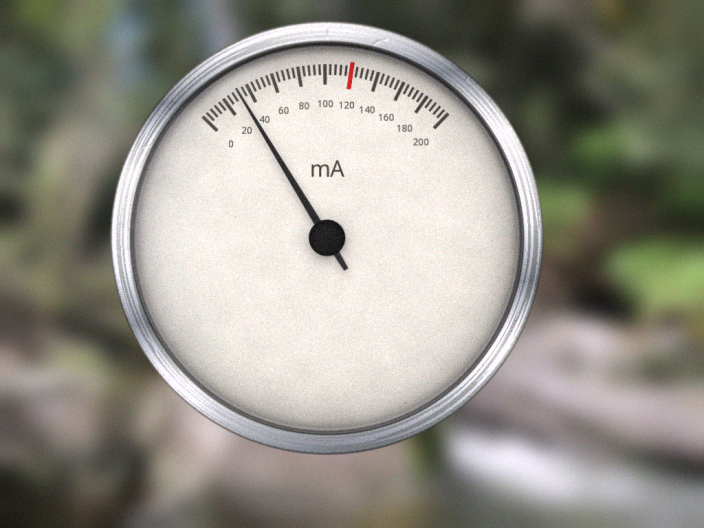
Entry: 32 mA
